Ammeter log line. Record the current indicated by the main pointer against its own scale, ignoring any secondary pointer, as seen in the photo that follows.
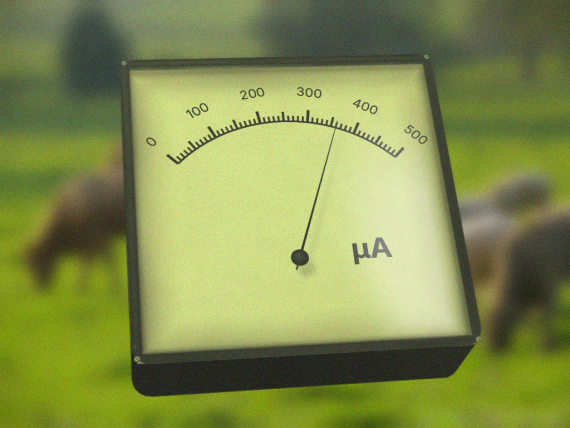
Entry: 360 µA
